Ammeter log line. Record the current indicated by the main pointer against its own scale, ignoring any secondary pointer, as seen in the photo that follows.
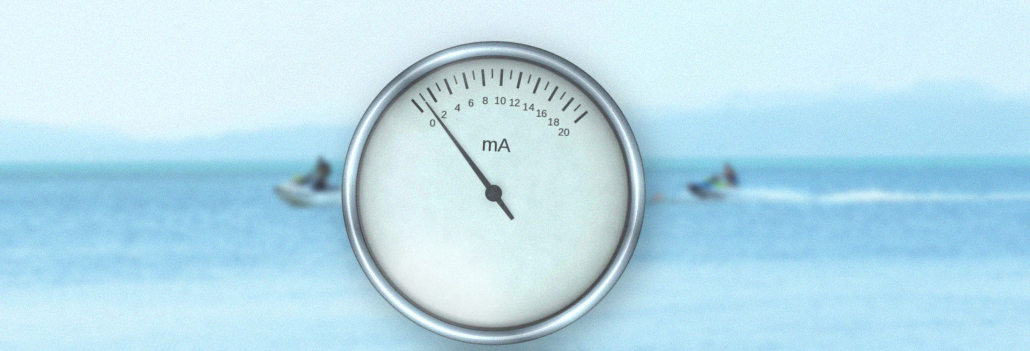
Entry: 1 mA
